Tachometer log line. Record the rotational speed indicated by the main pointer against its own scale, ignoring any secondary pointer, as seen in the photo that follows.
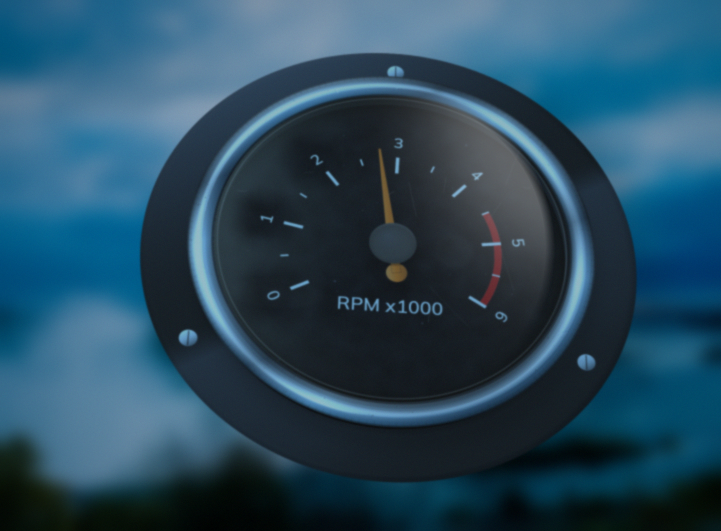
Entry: 2750 rpm
